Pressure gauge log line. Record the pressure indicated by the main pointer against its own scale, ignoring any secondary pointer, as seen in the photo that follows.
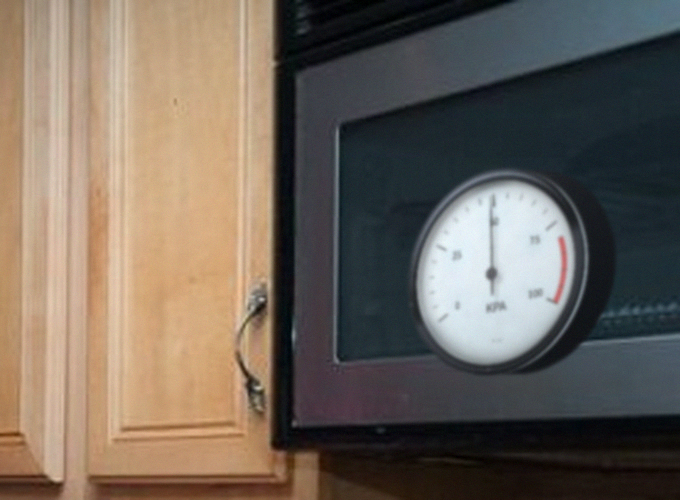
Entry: 50 kPa
